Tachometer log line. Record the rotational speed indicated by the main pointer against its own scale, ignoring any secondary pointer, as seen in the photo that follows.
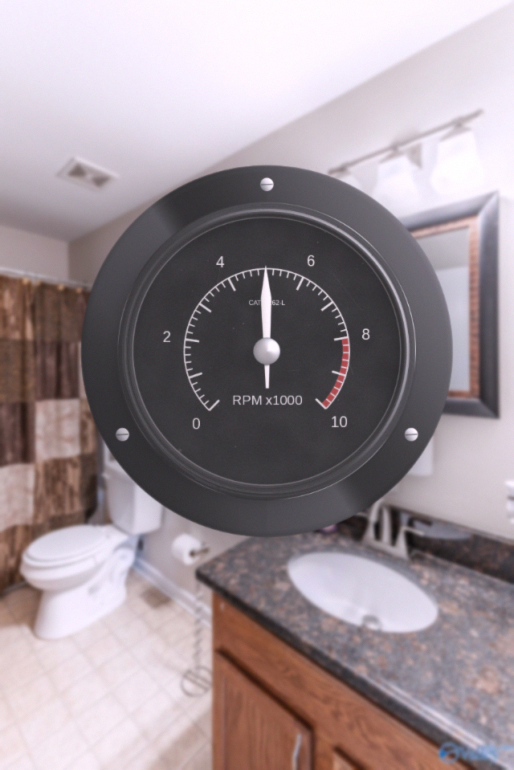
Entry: 5000 rpm
